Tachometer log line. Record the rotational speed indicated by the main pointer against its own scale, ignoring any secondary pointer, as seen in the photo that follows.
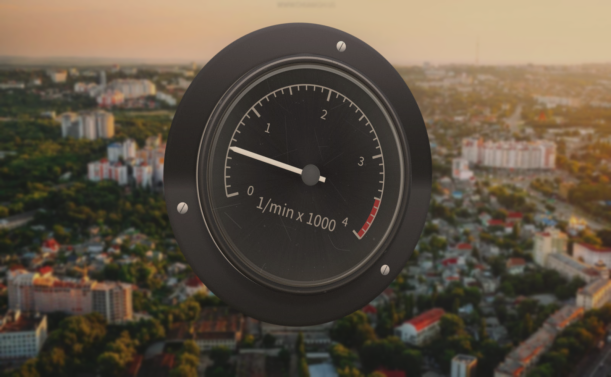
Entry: 500 rpm
